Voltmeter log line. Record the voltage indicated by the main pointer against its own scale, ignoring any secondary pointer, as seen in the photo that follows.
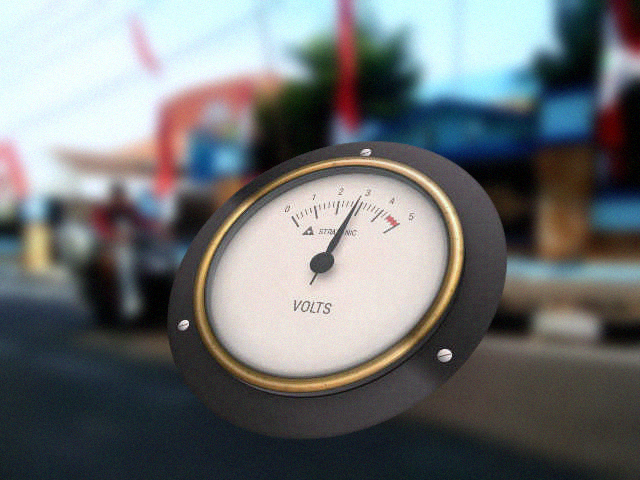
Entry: 3 V
